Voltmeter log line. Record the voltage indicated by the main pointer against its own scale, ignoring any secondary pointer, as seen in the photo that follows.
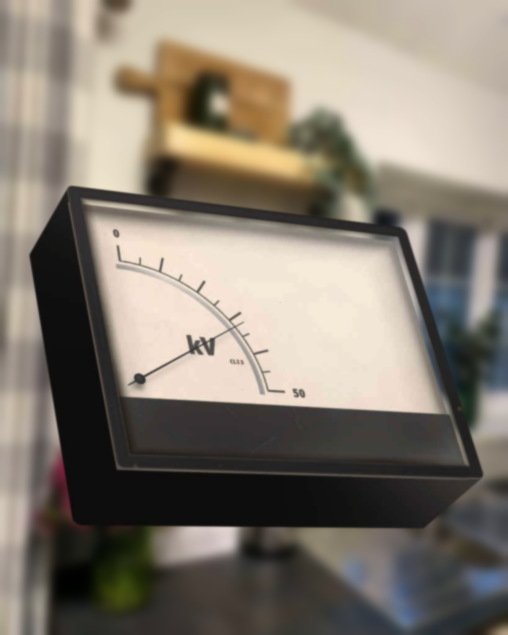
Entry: 32.5 kV
